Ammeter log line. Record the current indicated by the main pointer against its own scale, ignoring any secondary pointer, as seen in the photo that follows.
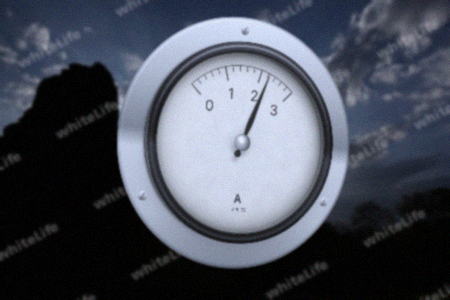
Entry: 2.2 A
